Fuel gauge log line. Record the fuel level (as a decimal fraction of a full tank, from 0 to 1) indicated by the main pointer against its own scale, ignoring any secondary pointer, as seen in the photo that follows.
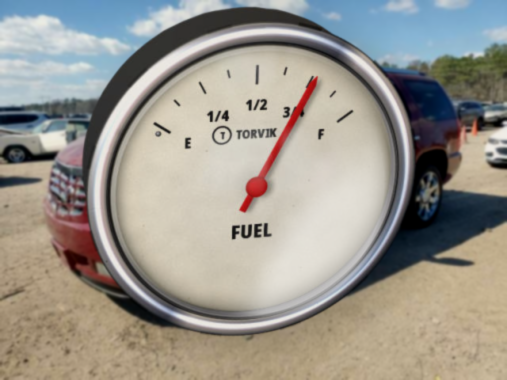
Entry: 0.75
